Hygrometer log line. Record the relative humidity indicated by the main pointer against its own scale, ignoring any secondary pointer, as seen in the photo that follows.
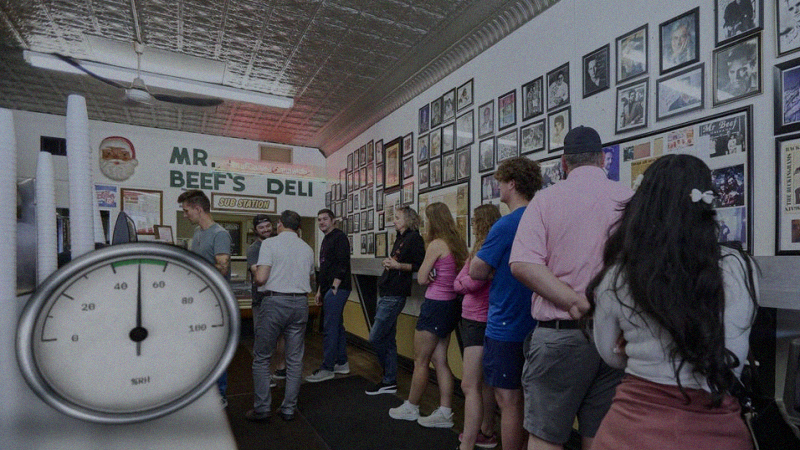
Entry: 50 %
